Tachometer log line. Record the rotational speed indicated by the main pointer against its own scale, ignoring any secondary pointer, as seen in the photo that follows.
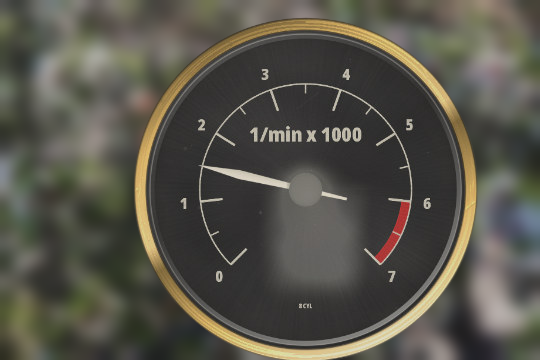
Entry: 1500 rpm
